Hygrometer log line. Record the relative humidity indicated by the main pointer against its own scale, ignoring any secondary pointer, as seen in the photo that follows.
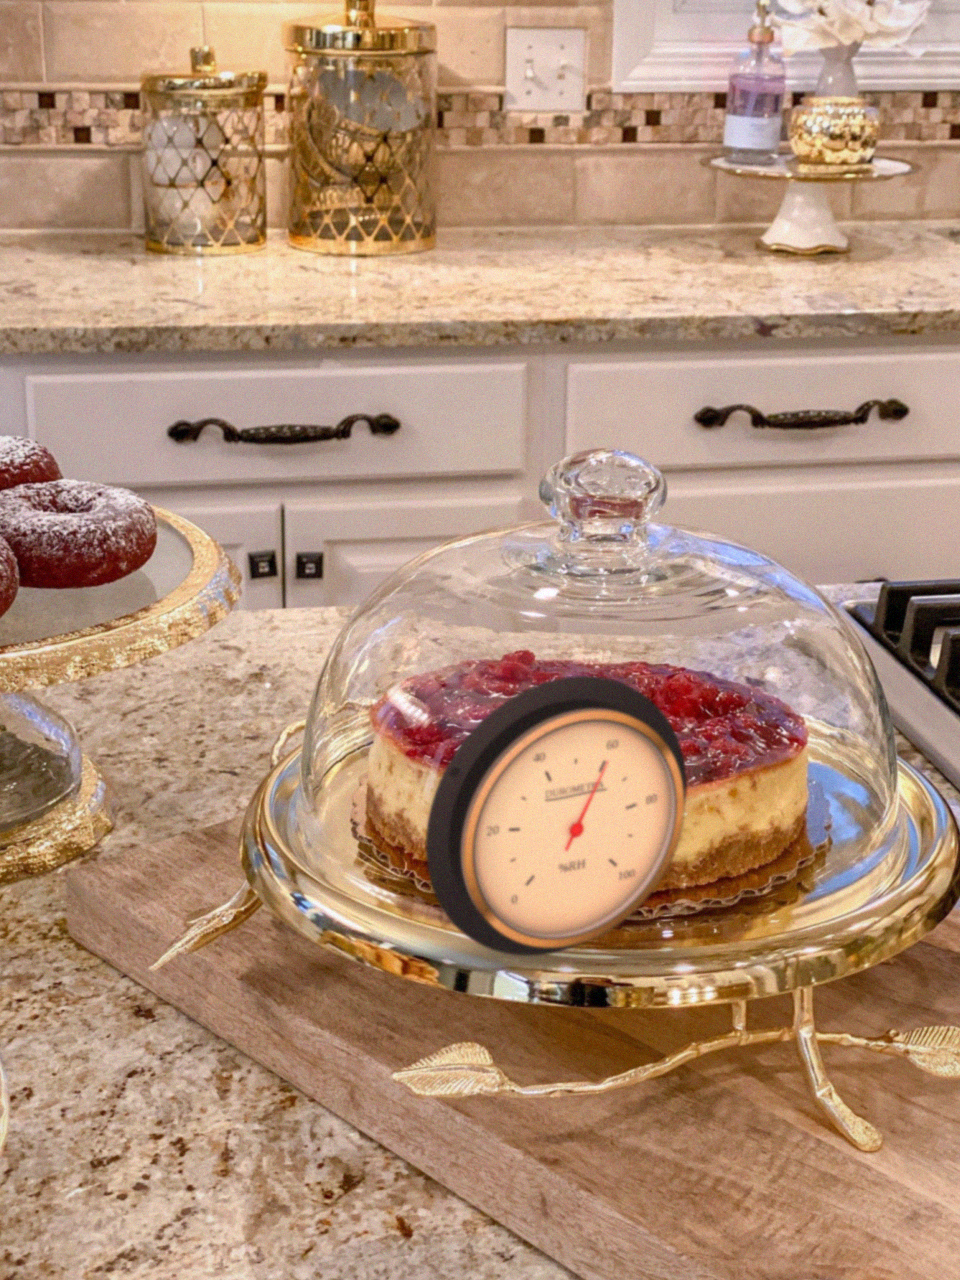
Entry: 60 %
